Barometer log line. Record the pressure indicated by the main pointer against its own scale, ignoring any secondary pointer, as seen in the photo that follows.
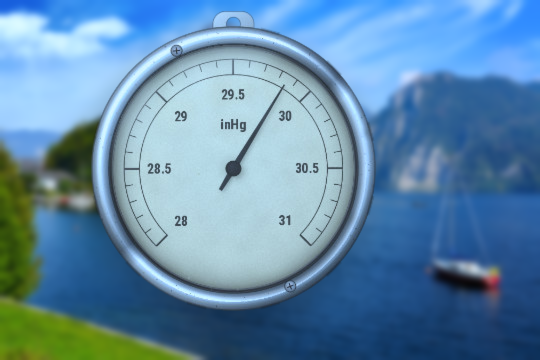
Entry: 29.85 inHg
